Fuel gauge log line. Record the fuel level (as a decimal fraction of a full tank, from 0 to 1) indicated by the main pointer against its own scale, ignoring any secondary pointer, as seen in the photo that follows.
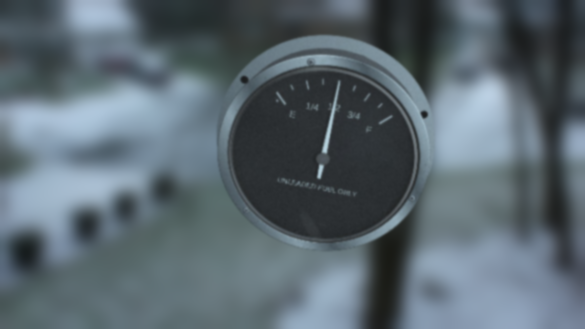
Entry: 0.5
